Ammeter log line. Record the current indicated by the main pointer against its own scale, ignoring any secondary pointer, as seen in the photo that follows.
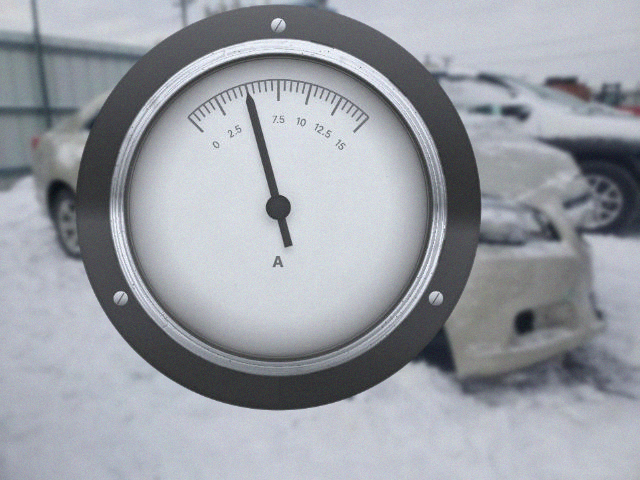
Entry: 5 A
